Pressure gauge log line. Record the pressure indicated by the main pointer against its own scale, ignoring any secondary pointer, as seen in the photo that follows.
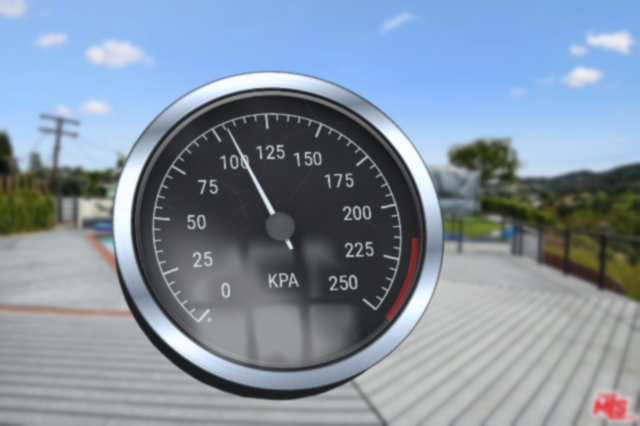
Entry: 105 kPa
